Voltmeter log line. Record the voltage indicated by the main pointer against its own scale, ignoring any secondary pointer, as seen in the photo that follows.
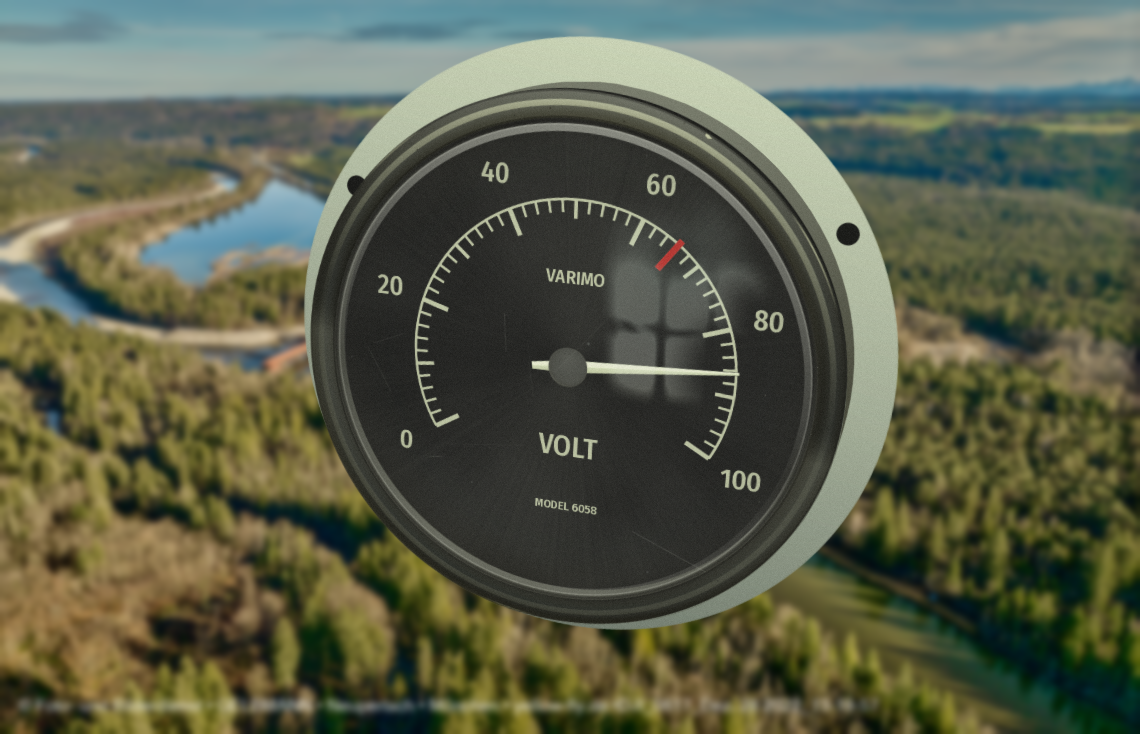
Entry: 86 V
